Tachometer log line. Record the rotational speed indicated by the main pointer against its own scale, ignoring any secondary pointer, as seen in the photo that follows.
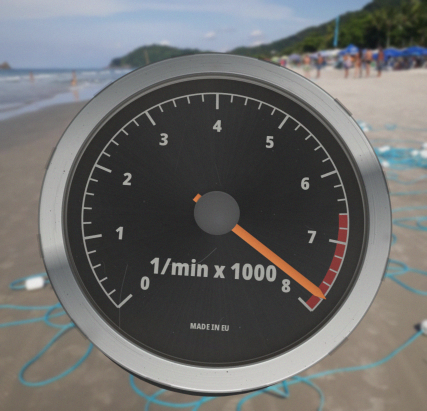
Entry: 7800 rpm
